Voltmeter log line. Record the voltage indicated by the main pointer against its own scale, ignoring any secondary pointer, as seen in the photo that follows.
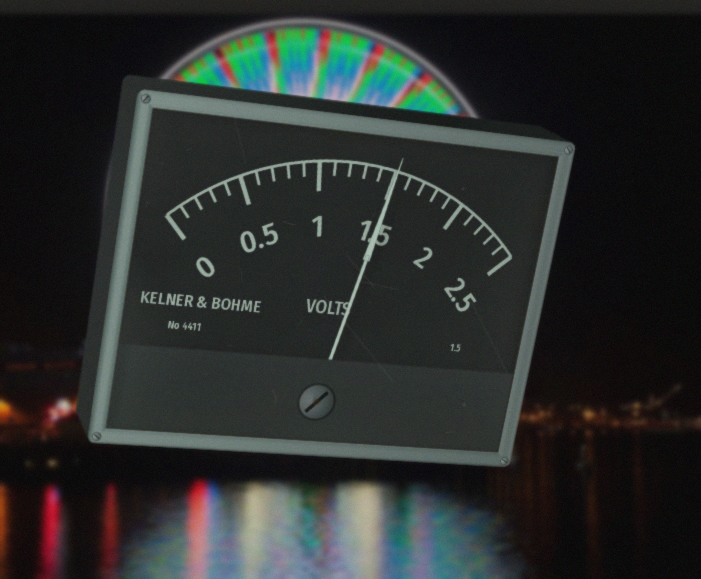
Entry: 1.5 V
